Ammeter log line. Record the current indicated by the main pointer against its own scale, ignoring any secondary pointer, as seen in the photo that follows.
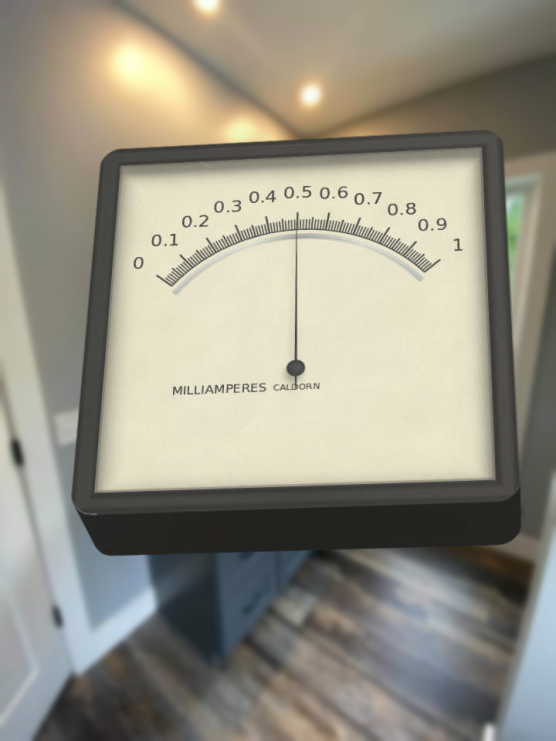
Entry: 0.5 mA
